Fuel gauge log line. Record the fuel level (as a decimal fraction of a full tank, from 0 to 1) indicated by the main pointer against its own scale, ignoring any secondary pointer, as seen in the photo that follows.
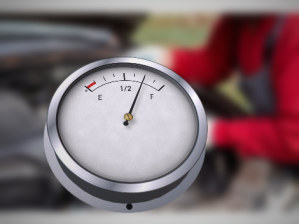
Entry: 0.75
